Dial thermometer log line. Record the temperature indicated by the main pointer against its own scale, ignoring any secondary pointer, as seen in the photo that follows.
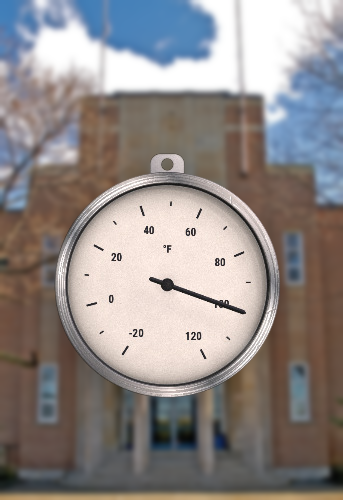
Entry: 100 °F
